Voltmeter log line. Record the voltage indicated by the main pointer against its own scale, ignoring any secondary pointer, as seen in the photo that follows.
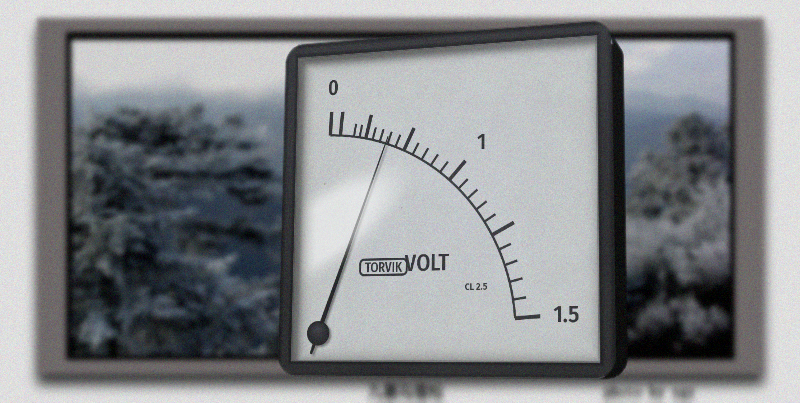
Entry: 0.65 V
